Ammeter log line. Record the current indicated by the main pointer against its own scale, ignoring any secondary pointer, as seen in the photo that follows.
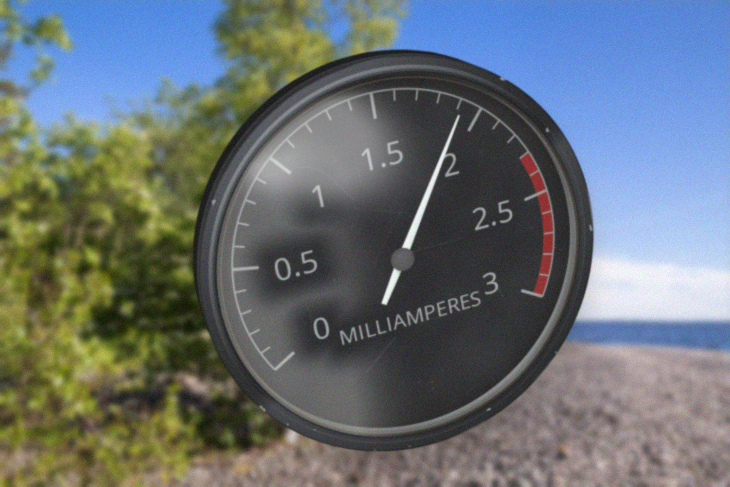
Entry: 1.9 mA
